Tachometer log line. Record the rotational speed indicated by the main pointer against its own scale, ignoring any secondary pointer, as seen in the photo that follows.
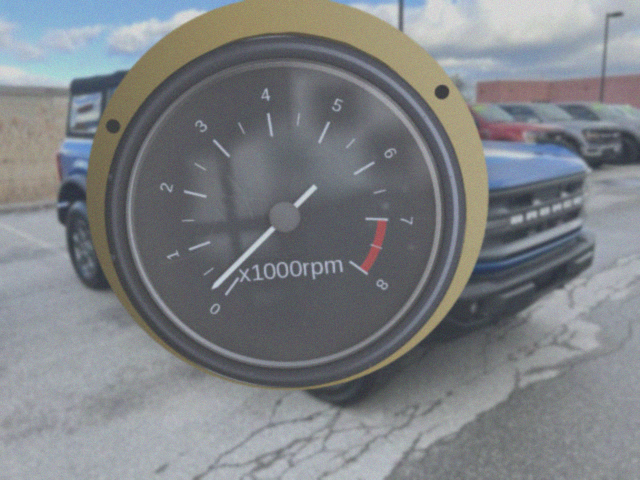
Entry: 250 rpm
